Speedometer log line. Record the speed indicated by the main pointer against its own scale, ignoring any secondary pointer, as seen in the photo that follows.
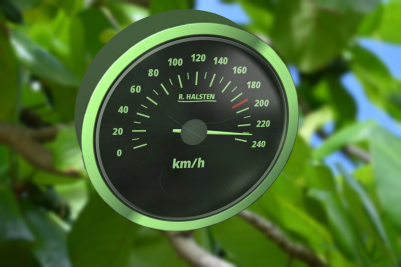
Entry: 230 km/h
